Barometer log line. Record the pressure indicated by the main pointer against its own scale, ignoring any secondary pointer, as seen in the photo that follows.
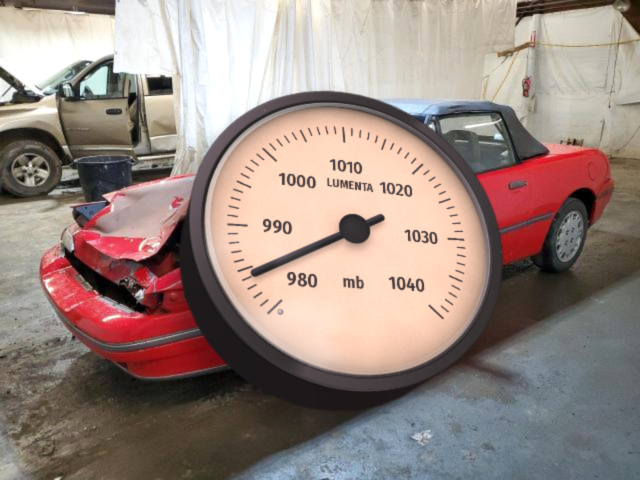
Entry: 984 mbar
